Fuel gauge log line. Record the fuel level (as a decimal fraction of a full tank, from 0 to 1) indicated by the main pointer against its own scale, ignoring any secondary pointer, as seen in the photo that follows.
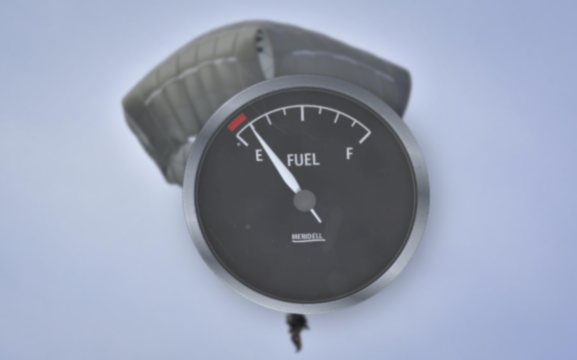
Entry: 0.125
